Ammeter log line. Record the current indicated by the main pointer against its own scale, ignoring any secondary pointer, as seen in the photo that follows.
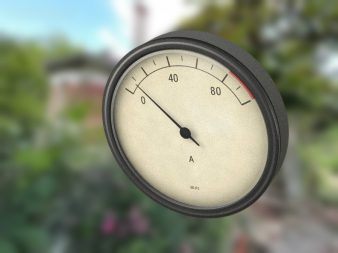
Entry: 10 A
